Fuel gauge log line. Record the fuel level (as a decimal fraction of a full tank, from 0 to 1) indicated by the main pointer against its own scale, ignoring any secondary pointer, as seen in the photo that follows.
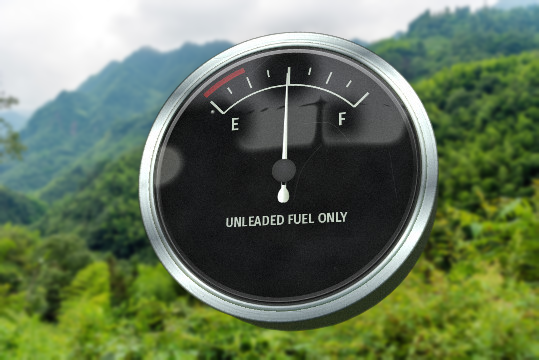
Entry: 0.5
